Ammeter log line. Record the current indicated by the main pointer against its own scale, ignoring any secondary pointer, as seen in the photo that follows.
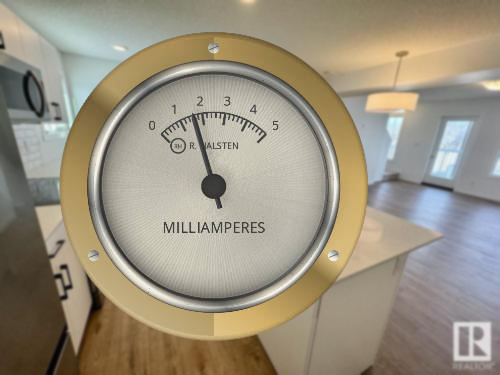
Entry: 1.6 mA
